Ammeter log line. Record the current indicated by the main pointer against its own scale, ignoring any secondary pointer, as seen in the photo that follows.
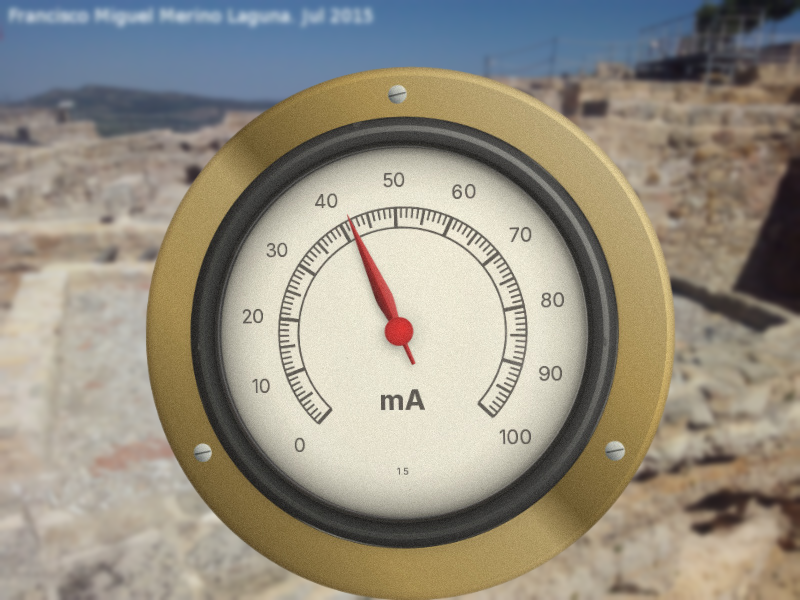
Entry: 42 mA
